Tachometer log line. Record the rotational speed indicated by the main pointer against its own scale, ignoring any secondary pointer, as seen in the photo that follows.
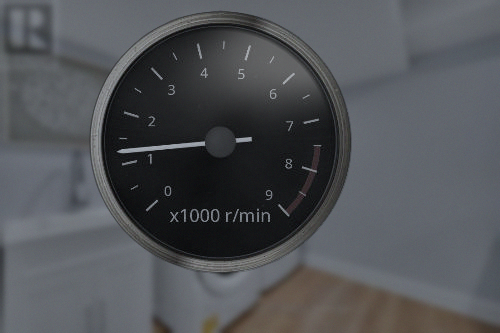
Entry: 1250 rpm
